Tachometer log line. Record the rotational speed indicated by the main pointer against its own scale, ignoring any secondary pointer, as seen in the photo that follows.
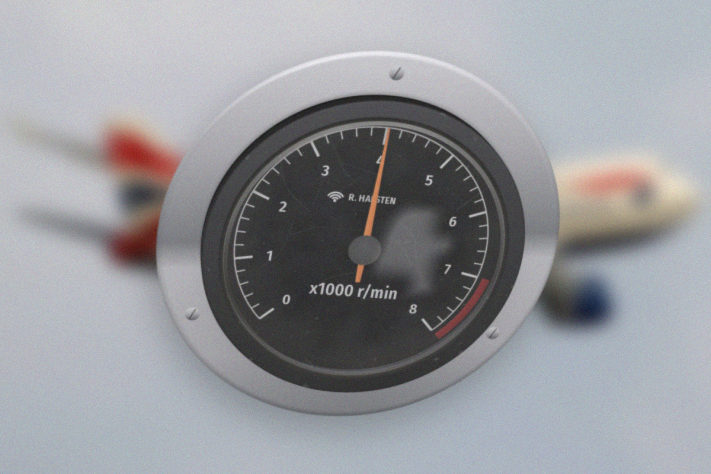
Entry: 4000 rpm
